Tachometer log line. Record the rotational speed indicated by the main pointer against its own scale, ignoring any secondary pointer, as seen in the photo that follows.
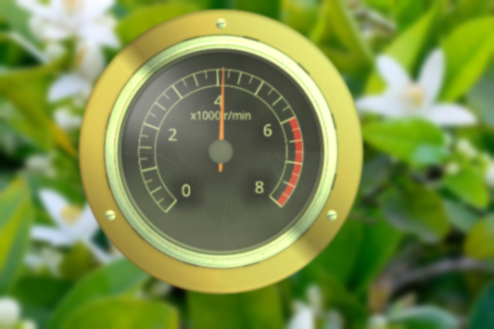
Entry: 4125 rpm
